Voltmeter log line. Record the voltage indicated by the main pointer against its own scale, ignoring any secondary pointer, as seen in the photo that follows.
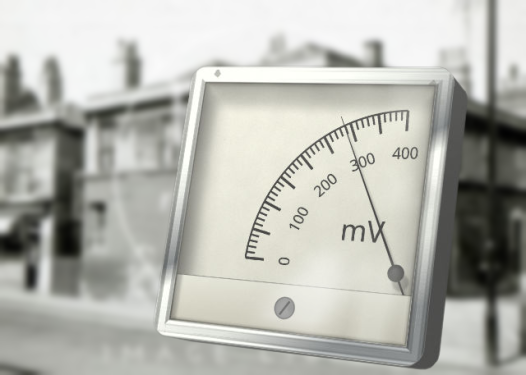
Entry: 290 mV
